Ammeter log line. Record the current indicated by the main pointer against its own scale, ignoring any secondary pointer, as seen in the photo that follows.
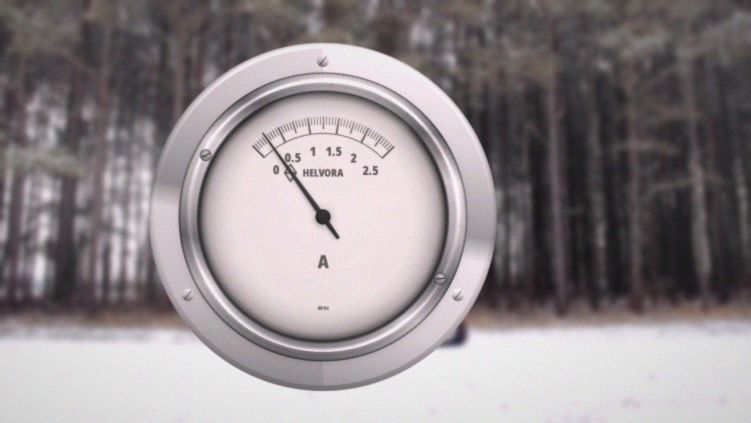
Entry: 0.25 A
